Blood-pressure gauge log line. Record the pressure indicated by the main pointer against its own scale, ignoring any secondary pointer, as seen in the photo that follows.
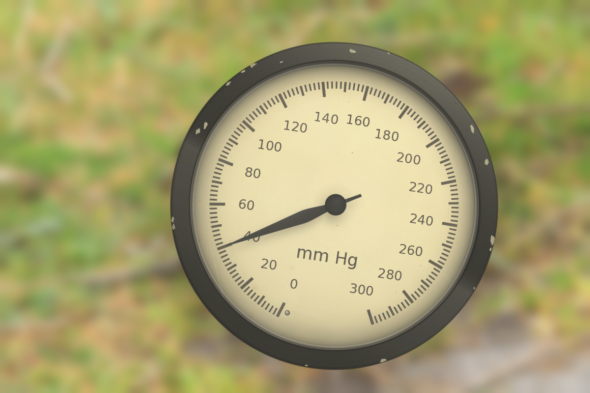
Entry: 40 mmHg
